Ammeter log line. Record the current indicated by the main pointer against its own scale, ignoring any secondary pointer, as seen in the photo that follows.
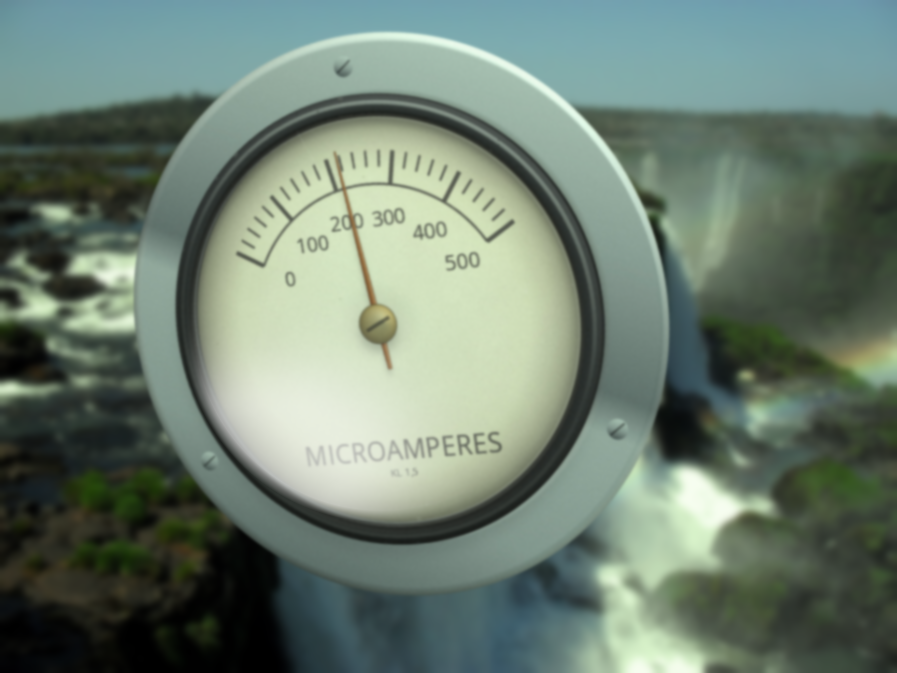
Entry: 220 µA
